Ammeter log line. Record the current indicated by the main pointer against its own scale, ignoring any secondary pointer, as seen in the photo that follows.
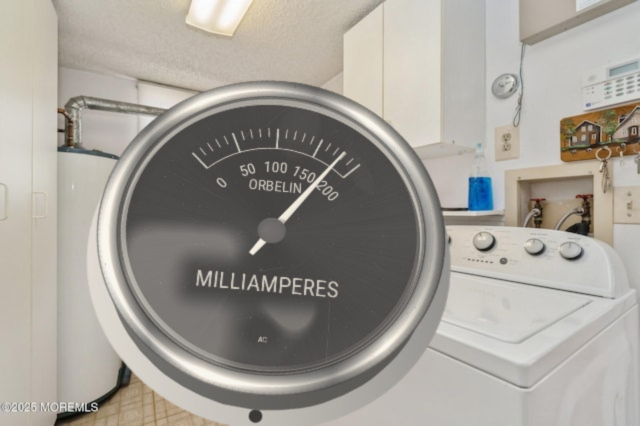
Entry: 180 mA
